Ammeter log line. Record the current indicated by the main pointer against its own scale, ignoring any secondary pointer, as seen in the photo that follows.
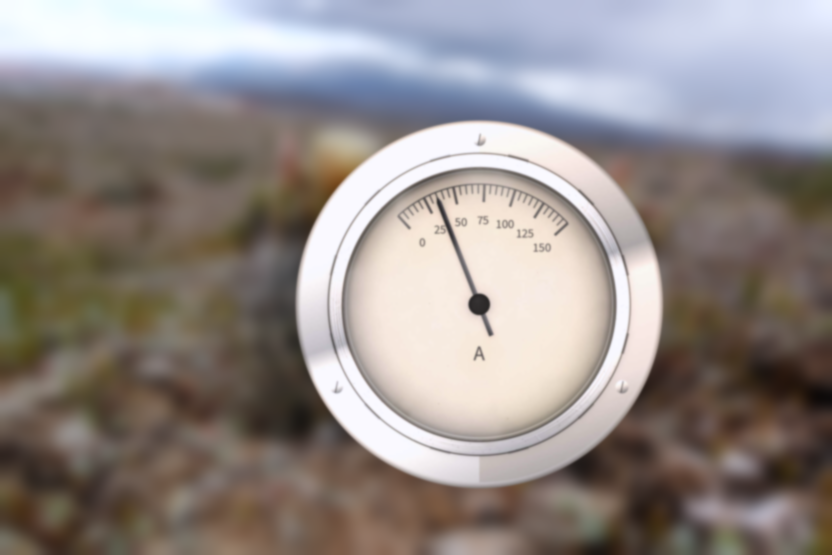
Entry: 35 A
